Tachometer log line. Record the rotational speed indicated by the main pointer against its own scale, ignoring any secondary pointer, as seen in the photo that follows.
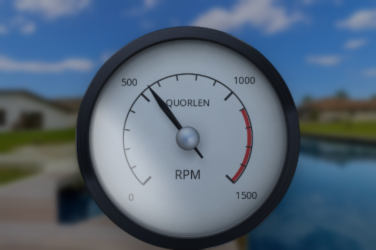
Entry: 550 rpm
